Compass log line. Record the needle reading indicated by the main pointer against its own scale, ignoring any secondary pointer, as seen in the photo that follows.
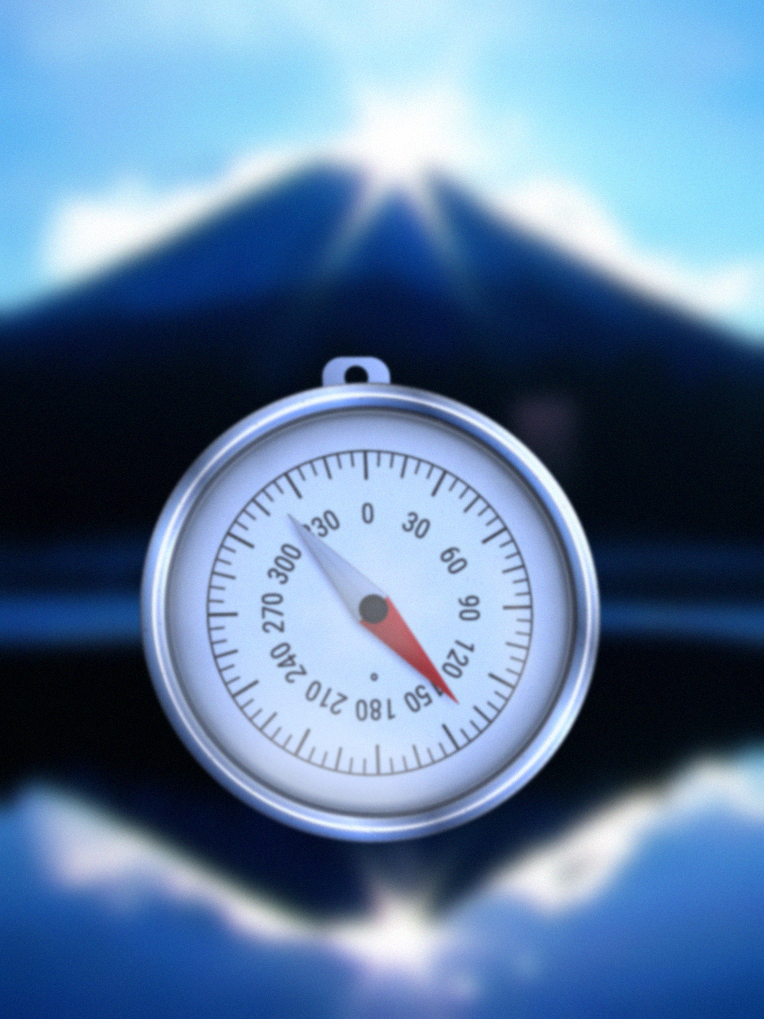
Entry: 140 °
